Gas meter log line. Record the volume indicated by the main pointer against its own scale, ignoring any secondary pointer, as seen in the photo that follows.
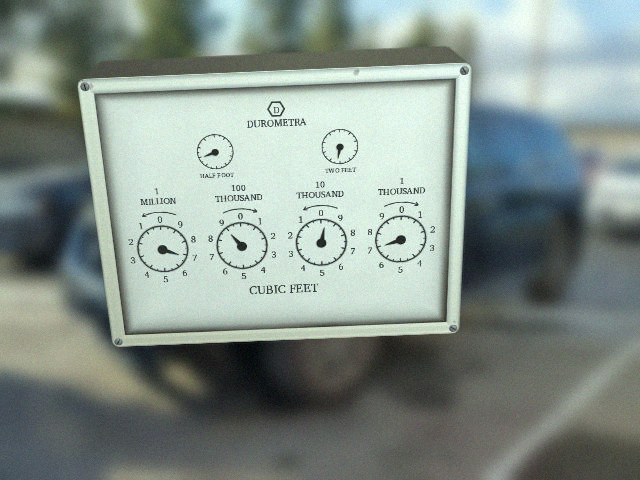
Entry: 689700 ft³
